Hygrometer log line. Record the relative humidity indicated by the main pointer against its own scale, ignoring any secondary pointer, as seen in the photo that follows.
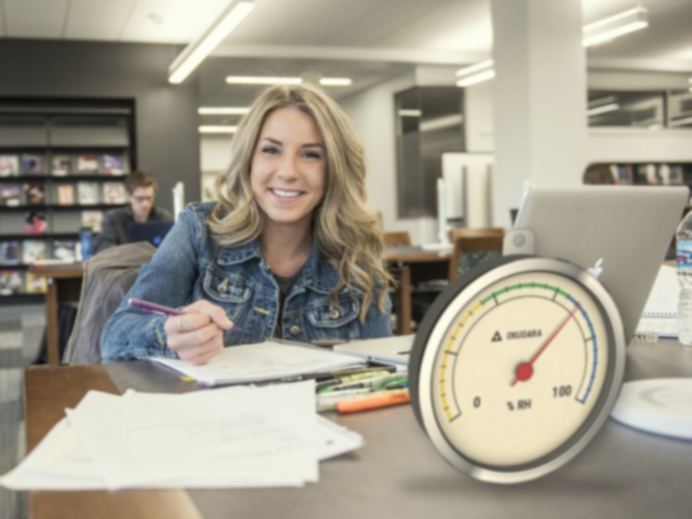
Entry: 68 %
